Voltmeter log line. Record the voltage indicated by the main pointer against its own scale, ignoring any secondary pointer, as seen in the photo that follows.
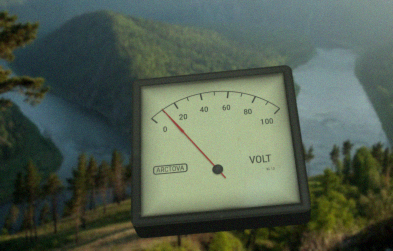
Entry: 10 V
